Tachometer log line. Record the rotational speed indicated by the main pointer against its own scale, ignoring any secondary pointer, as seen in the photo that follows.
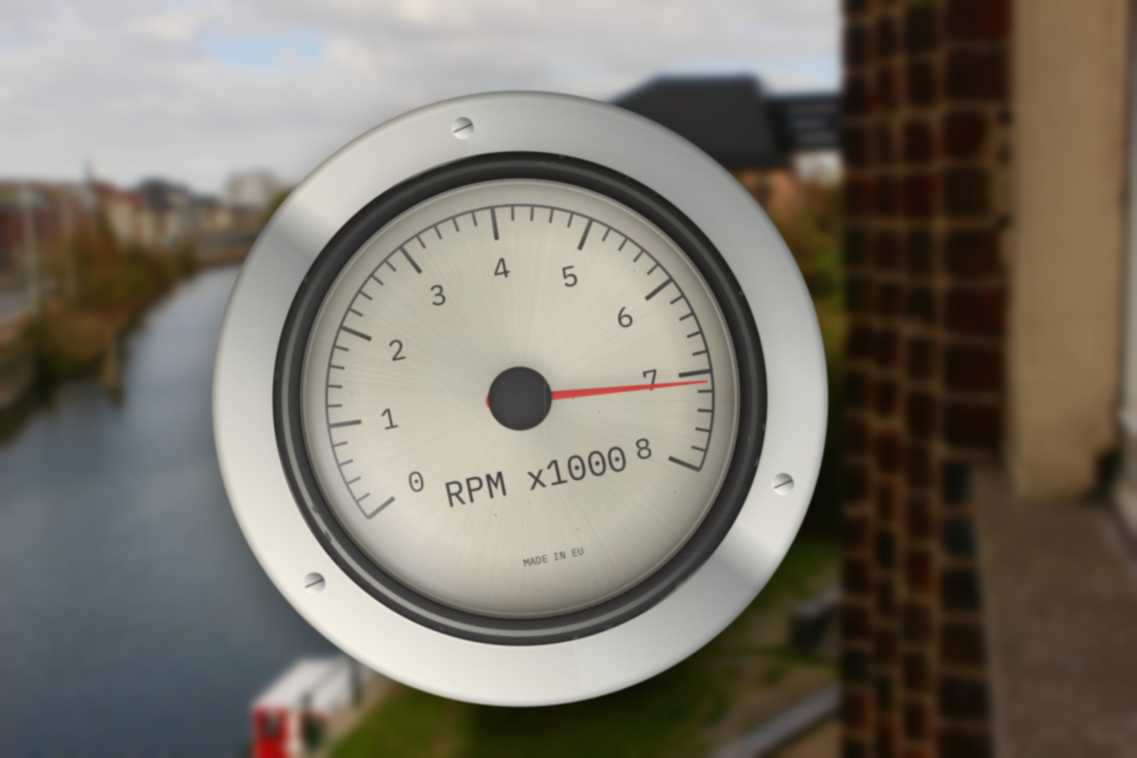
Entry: 7100 rpm
